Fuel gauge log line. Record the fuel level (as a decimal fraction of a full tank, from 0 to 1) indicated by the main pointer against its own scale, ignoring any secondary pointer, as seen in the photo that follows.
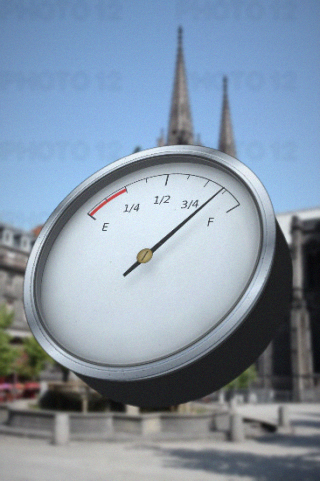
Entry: 0.875
